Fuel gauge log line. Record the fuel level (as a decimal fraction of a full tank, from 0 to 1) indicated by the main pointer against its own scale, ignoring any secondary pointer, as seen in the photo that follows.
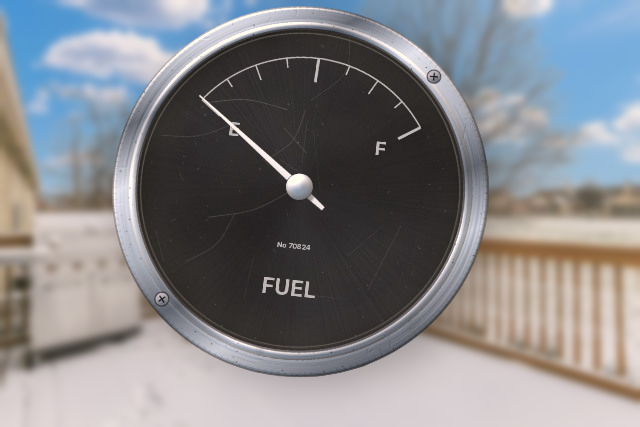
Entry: 0
